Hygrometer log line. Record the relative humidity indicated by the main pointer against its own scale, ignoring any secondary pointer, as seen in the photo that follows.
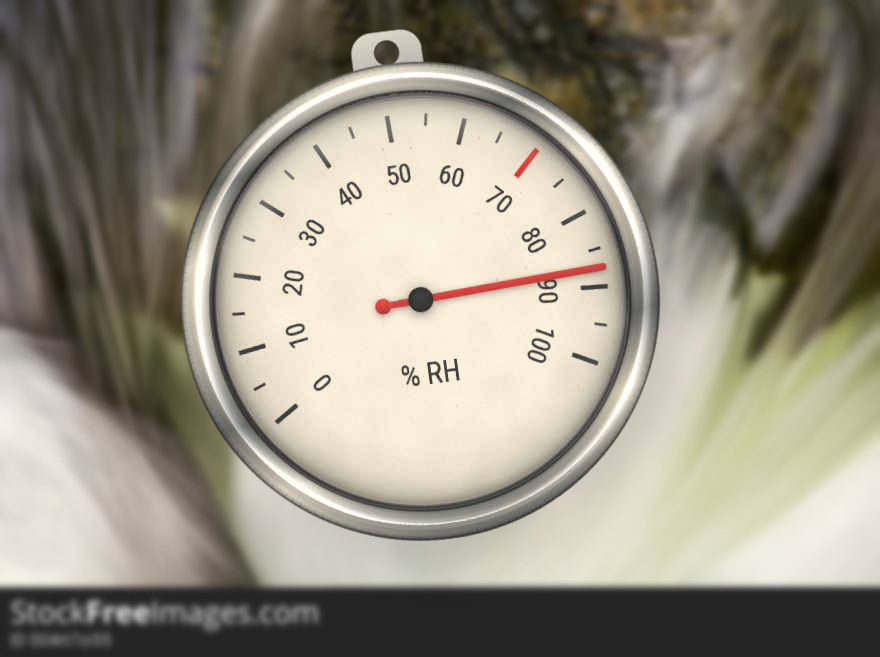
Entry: 87.5 %
